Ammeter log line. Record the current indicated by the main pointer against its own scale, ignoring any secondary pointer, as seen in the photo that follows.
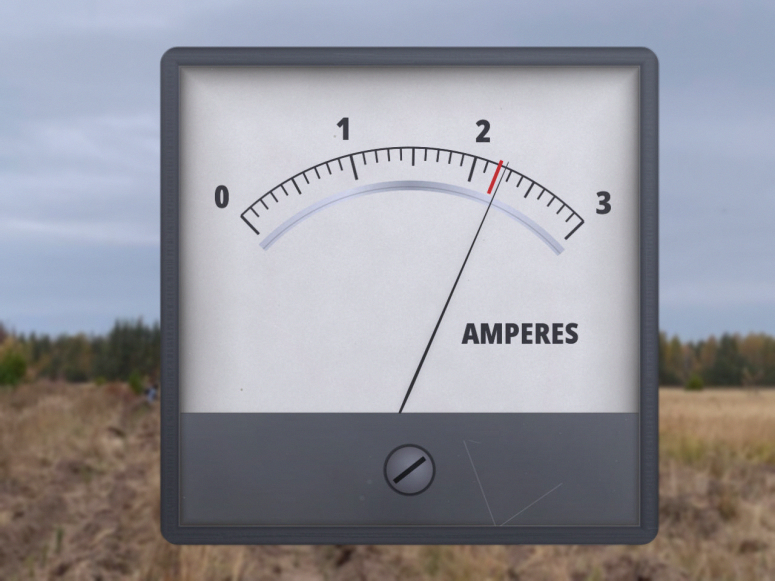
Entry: 2.25 A
